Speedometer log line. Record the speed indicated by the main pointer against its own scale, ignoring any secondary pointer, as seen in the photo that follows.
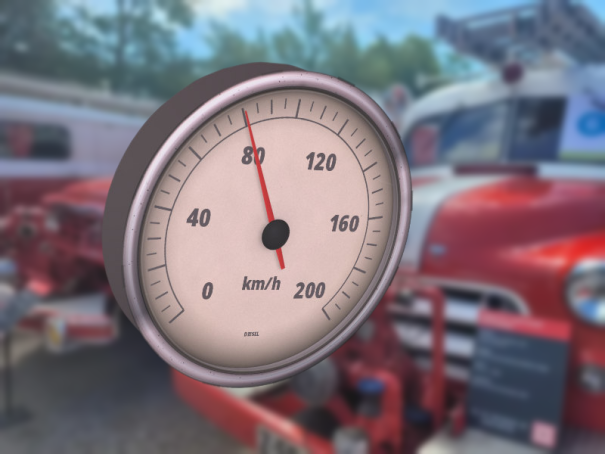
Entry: 80 km/h
